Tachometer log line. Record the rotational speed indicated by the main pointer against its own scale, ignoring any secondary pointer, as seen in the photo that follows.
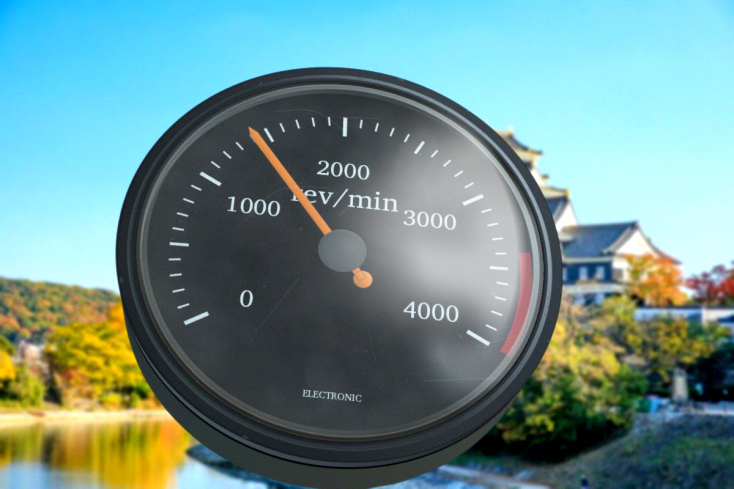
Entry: 1400 rpm
